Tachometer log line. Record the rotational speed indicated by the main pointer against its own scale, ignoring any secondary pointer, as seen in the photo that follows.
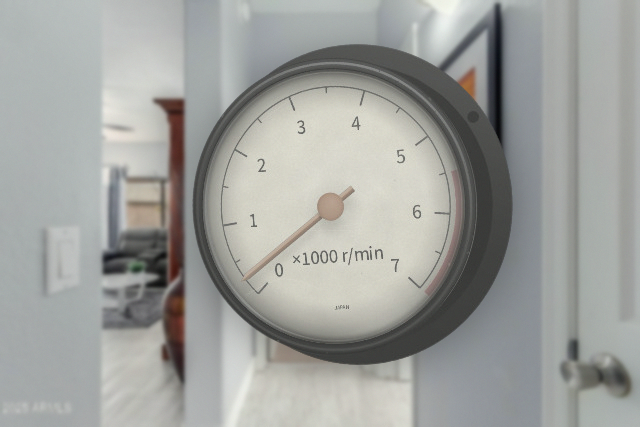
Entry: 250 rpm
